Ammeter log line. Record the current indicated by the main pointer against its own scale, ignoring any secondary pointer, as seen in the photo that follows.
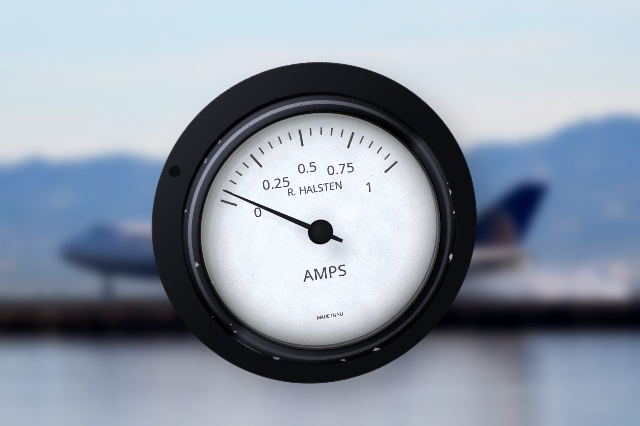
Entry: 0.05 A
